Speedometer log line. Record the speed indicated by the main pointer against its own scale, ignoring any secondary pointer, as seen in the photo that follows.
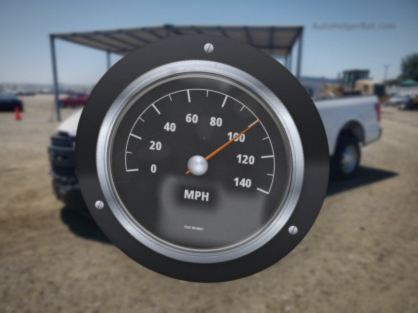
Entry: 100 mph
